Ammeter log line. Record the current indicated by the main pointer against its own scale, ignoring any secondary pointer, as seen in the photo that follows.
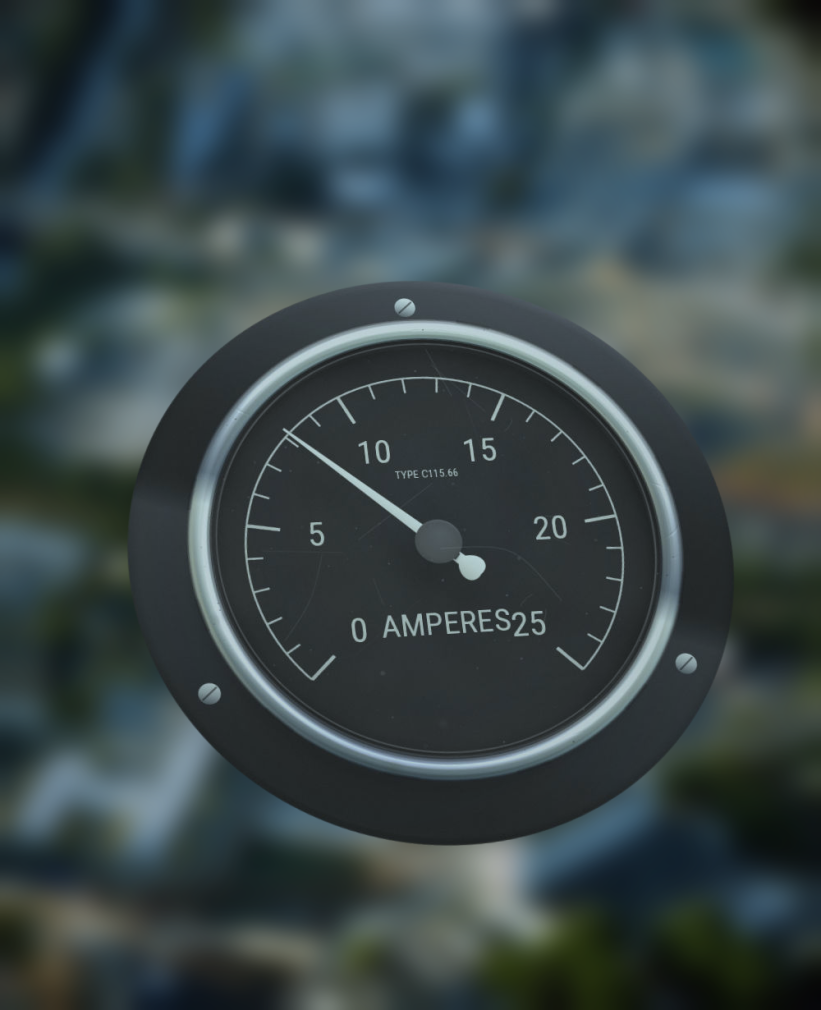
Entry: 8 A
